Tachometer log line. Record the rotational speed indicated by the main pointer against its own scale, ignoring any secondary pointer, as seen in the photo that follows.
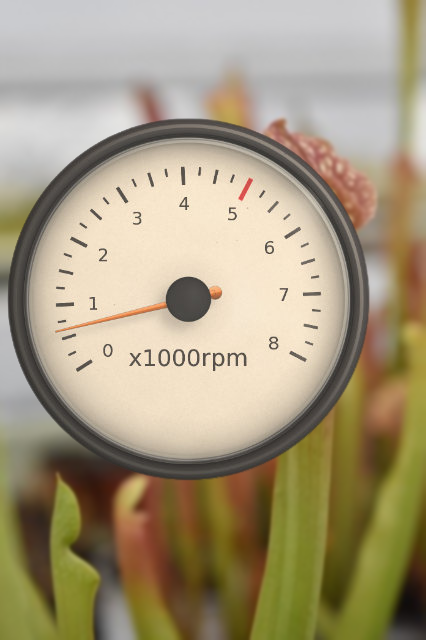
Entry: 625 rpm
